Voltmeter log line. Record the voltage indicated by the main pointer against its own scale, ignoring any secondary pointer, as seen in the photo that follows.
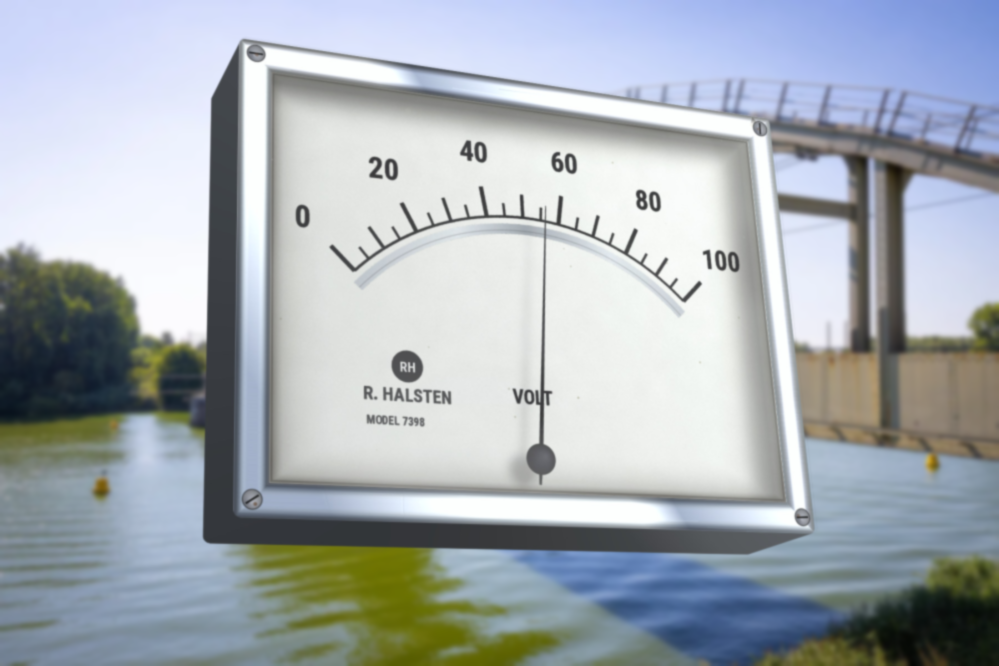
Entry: 55 V
